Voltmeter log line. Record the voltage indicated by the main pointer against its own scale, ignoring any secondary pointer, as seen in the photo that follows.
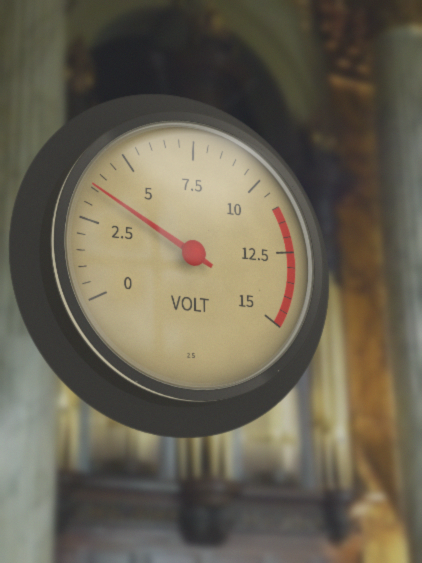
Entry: 3.5 V
